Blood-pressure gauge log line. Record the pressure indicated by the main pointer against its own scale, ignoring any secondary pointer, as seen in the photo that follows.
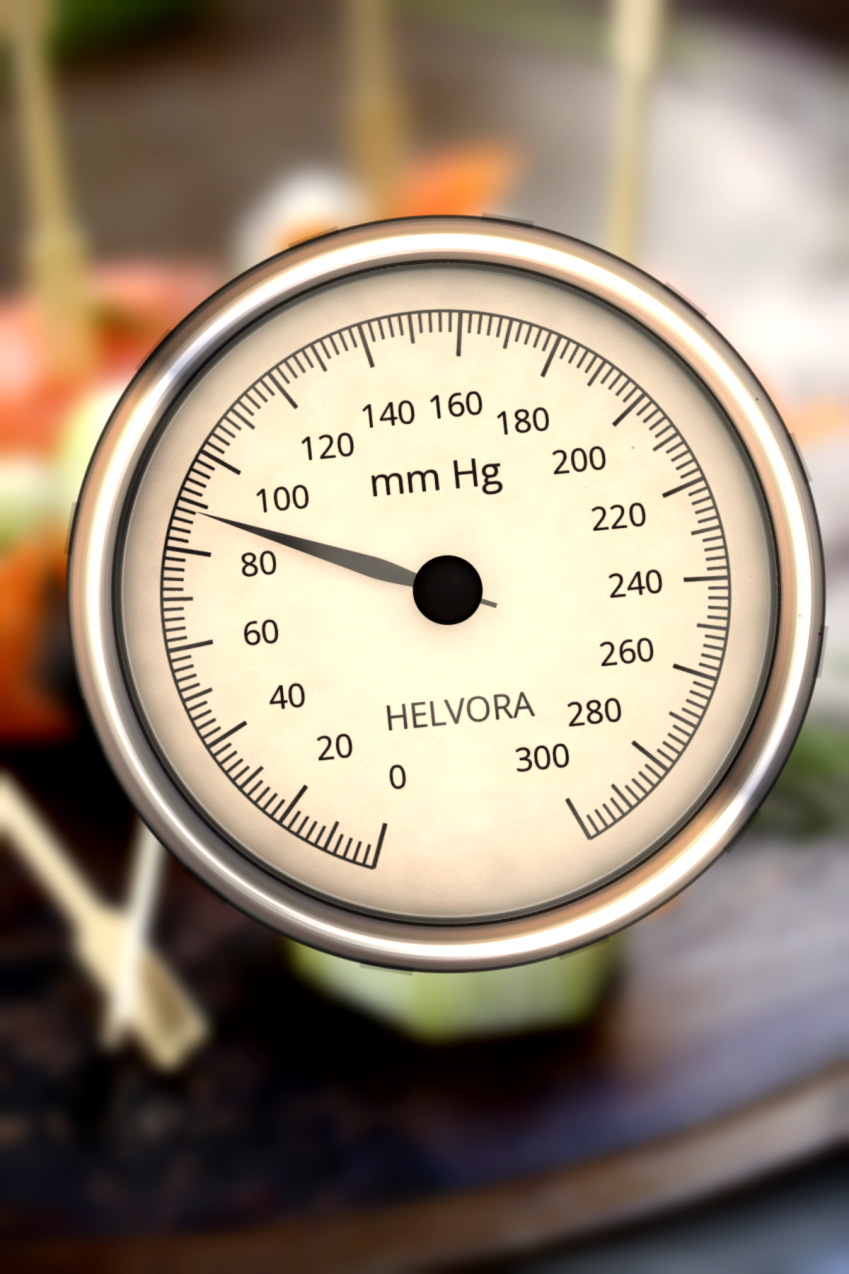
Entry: 88 mmHg
